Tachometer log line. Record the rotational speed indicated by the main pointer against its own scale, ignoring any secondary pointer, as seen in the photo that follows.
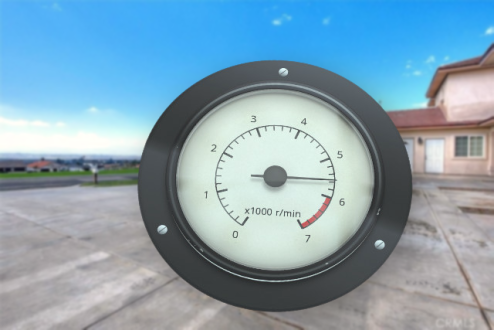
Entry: 5600 rpm
